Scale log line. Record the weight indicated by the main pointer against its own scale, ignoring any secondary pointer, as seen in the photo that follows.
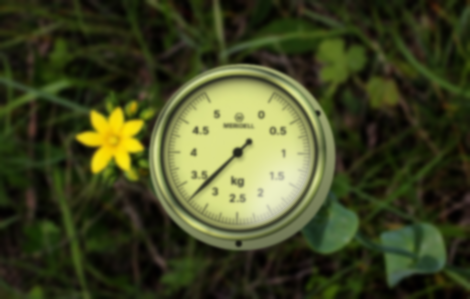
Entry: 3.25 kg
